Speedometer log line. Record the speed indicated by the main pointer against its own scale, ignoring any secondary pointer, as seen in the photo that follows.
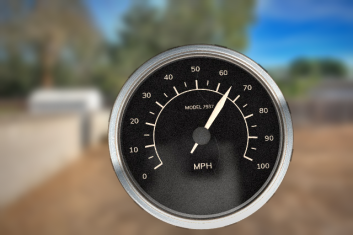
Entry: 65 mph
